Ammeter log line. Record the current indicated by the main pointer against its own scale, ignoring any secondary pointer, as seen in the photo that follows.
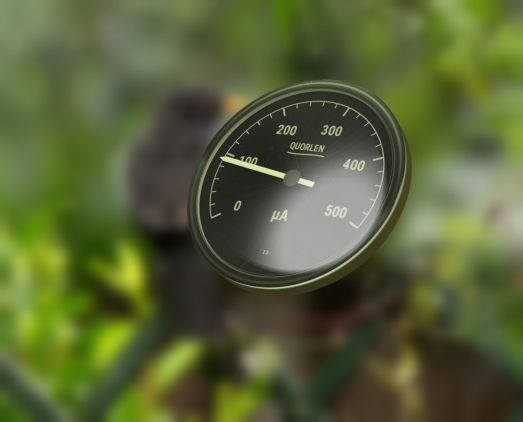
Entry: 90 µA
